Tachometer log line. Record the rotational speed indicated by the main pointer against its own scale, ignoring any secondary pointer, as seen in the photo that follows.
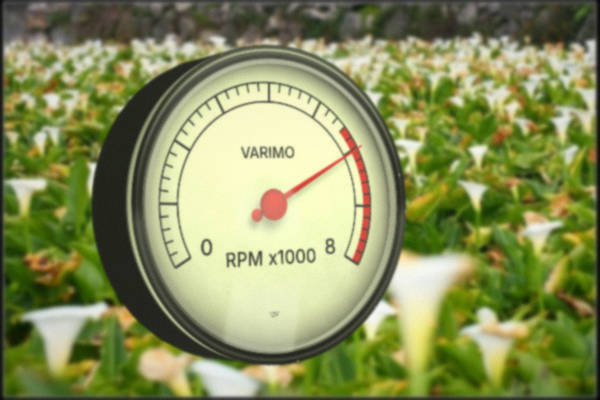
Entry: 6000 rpm
